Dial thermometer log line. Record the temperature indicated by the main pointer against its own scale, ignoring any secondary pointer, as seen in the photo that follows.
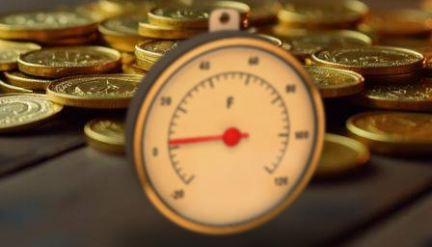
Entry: 4 °F
